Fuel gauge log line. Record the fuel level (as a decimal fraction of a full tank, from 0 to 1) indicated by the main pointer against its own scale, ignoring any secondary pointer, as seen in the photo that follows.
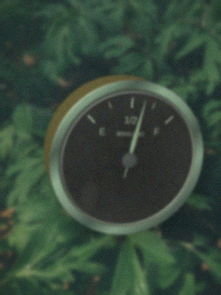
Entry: 0.625
